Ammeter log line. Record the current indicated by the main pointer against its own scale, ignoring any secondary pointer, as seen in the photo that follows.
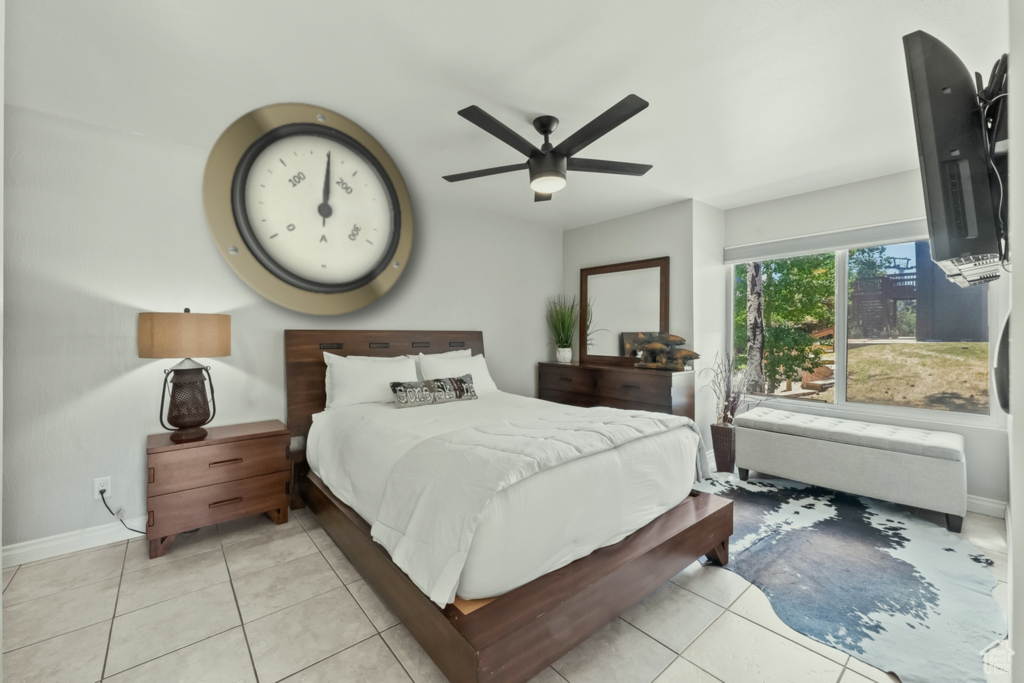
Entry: 160 A
